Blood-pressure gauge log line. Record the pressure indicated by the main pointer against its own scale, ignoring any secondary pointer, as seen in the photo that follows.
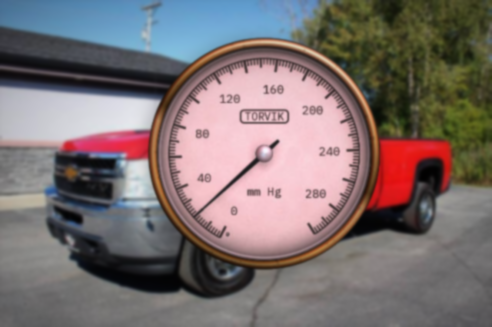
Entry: 20 mmHg
